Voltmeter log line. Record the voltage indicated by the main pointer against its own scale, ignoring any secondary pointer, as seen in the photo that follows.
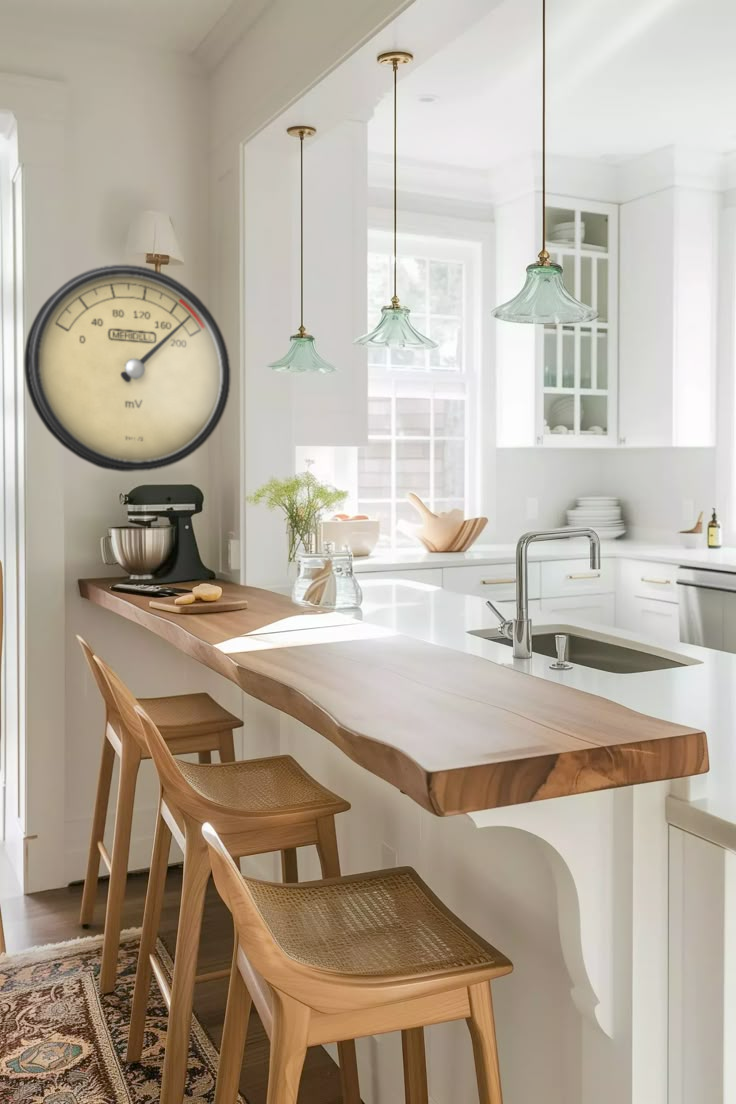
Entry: 180 mV
